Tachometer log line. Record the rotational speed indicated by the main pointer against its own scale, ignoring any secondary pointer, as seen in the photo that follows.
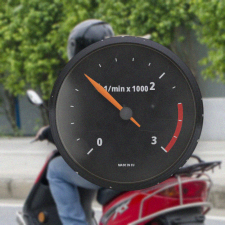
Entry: 1000 rpm
